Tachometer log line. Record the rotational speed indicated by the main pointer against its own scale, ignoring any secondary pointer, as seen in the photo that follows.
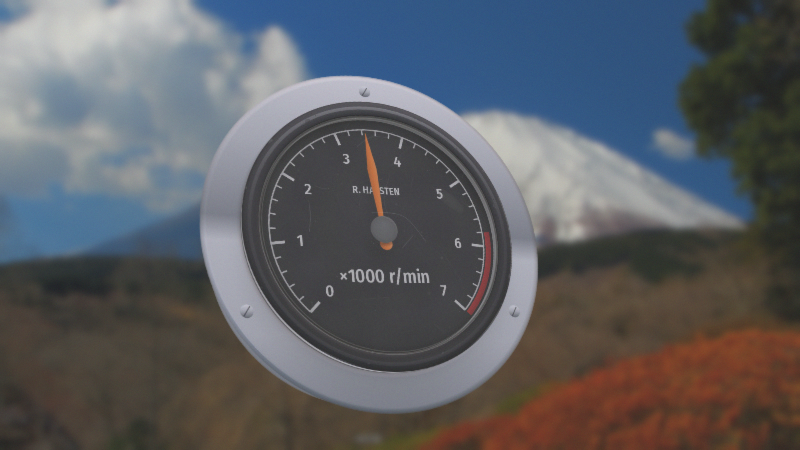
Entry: 3400 rpm
